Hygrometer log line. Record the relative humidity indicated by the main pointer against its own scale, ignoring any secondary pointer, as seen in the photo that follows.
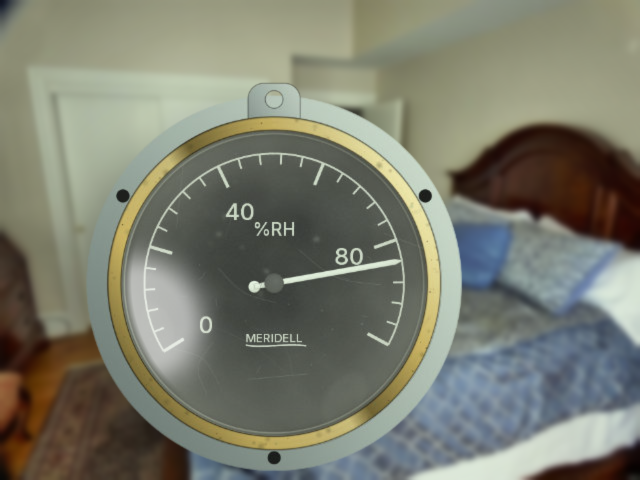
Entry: 84 %
